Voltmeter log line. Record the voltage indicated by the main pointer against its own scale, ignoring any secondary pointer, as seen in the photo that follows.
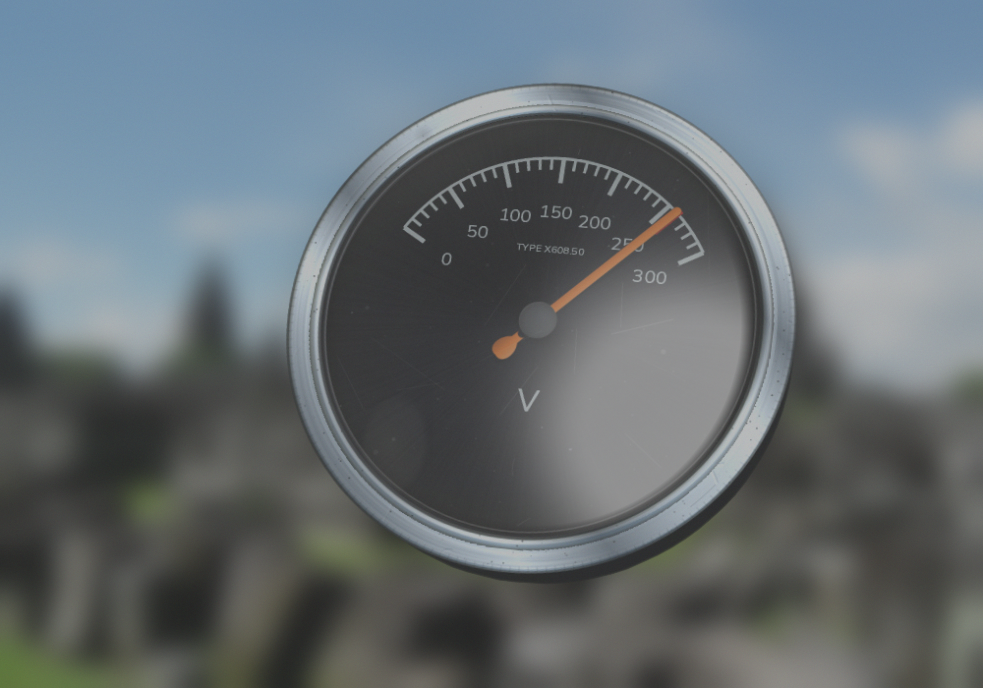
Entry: 260 V
